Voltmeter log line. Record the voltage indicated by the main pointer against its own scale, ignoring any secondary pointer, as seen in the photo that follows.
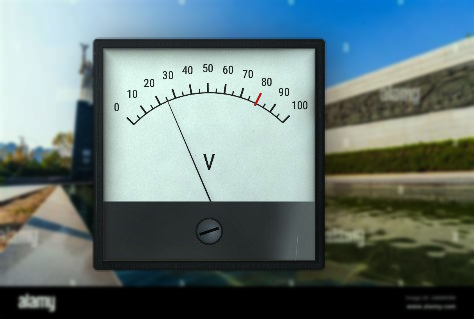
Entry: 25 V
